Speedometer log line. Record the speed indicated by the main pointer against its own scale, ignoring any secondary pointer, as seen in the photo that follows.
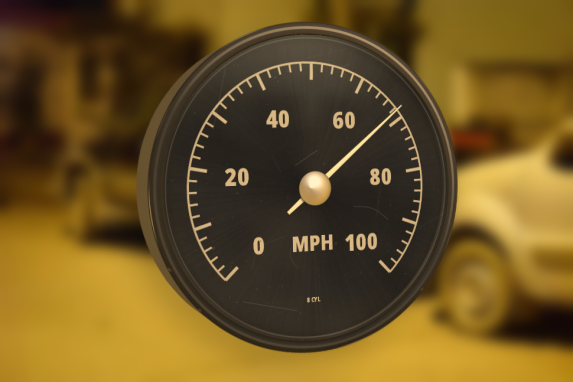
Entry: 68 mph
